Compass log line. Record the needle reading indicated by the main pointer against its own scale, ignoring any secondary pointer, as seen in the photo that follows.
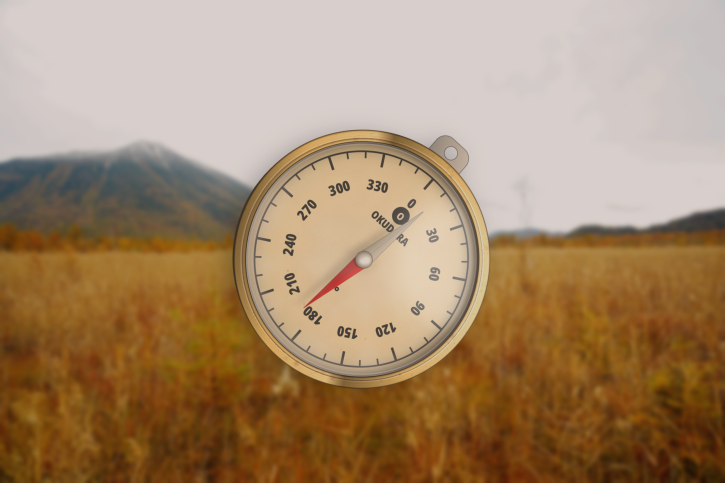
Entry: 190 °
